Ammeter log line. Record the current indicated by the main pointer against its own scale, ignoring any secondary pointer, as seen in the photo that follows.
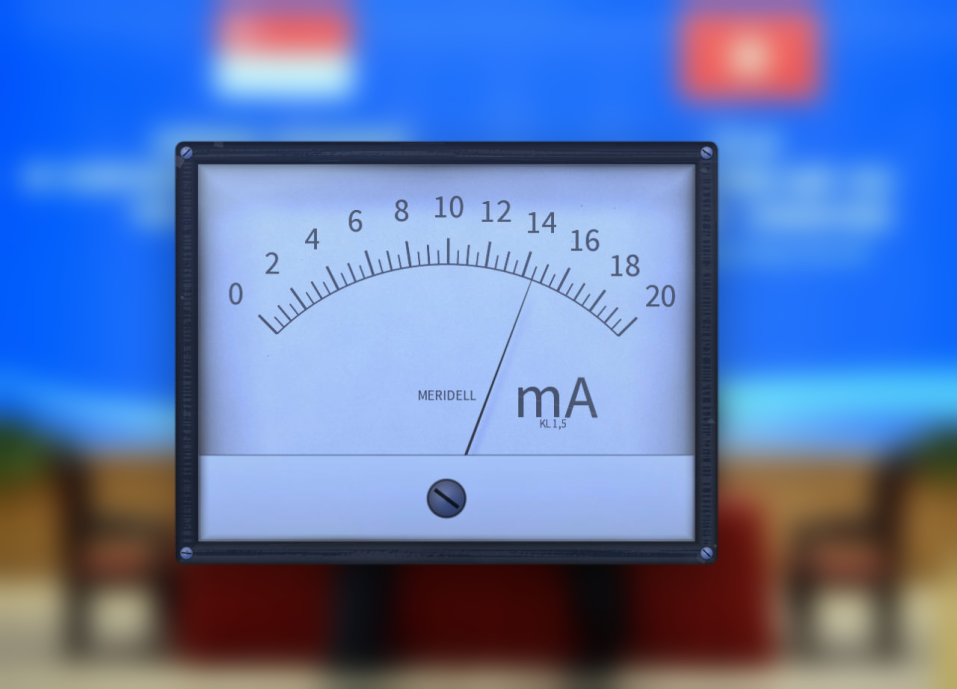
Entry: 14.5 mA
